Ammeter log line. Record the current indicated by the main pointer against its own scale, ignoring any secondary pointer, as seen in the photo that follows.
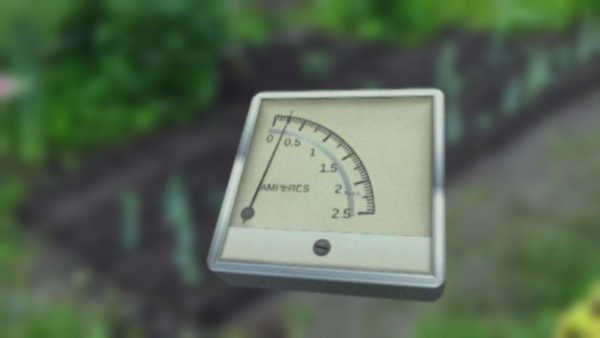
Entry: 0.25 A
